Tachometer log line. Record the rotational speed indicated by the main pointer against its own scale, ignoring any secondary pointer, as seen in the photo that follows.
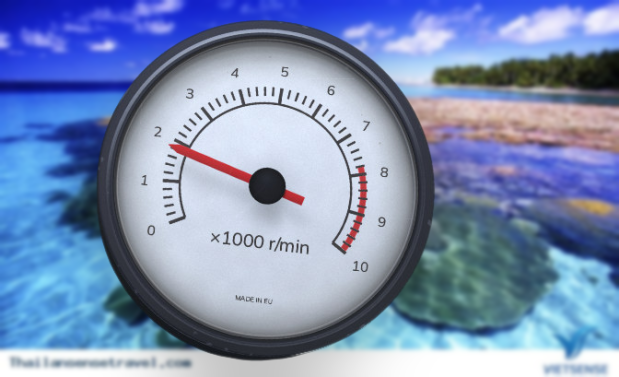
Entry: 1800 rpm
